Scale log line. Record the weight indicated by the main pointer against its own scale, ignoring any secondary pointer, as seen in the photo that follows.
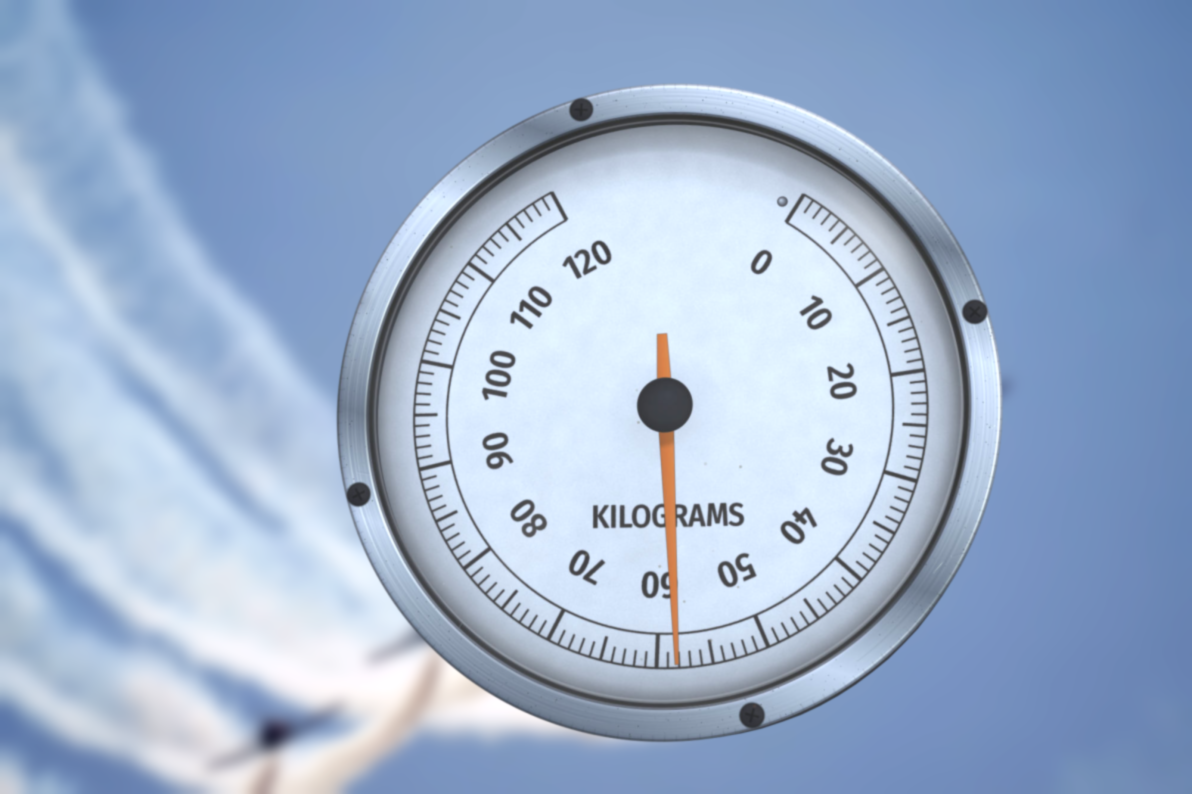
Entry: 58 kg
